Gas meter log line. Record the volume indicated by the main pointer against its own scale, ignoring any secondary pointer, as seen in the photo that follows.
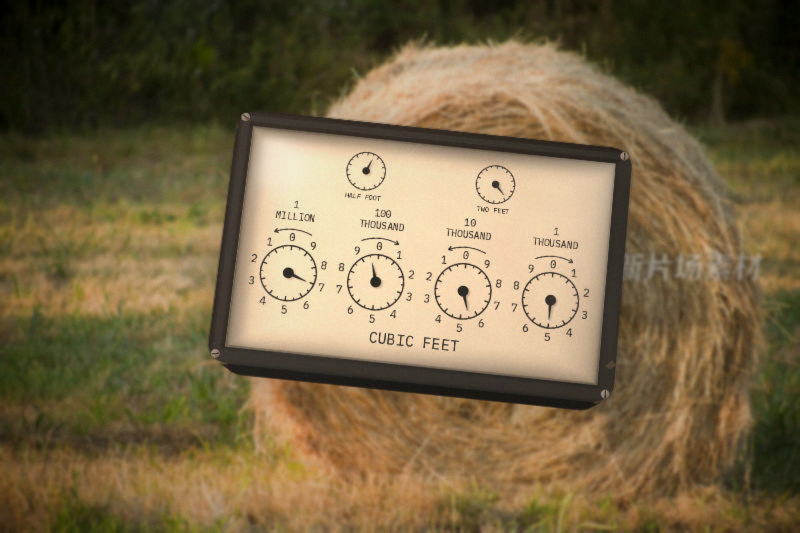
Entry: 695500 ft³
